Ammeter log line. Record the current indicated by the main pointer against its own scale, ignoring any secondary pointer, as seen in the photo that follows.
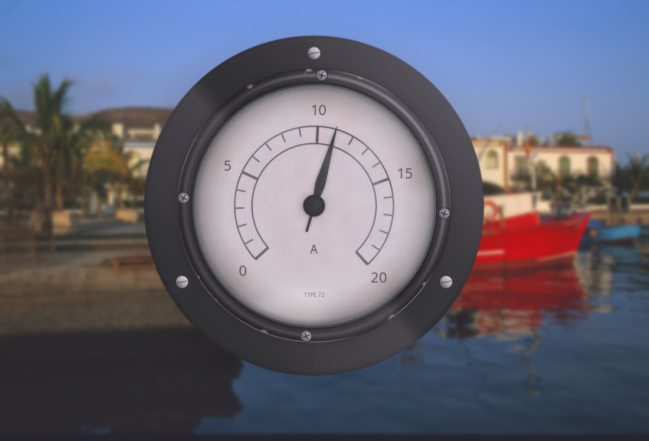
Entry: 11 A
